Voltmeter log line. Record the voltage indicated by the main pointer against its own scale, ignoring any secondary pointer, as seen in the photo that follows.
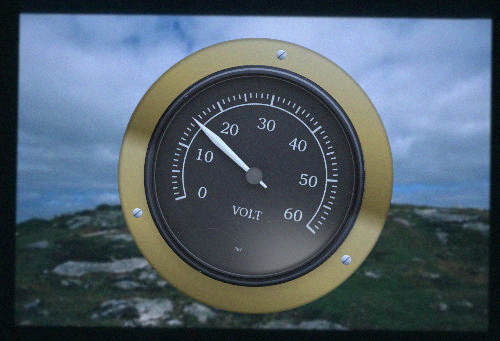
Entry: 15 V
